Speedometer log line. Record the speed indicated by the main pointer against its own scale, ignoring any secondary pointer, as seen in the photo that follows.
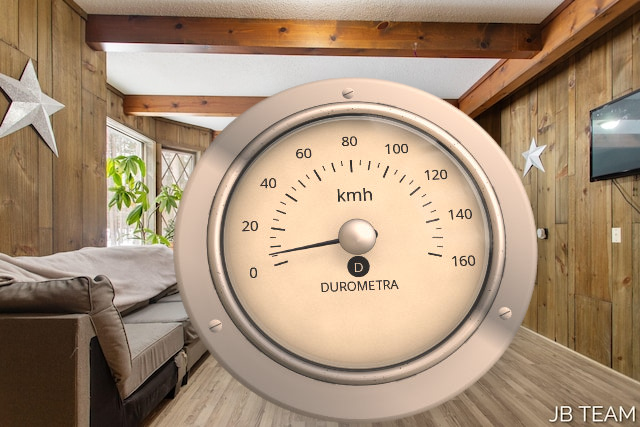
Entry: 5 km/h
